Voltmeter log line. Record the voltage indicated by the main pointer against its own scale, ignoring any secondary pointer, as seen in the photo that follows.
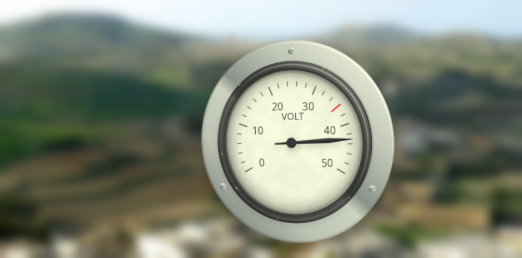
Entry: 43 V
